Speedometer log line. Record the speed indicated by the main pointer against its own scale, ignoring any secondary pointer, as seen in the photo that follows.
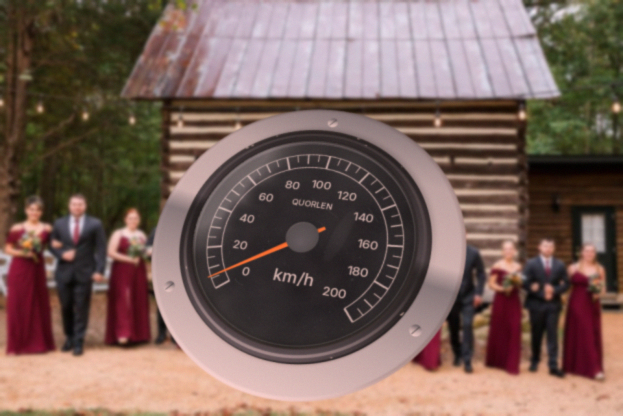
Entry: 5 km/h
